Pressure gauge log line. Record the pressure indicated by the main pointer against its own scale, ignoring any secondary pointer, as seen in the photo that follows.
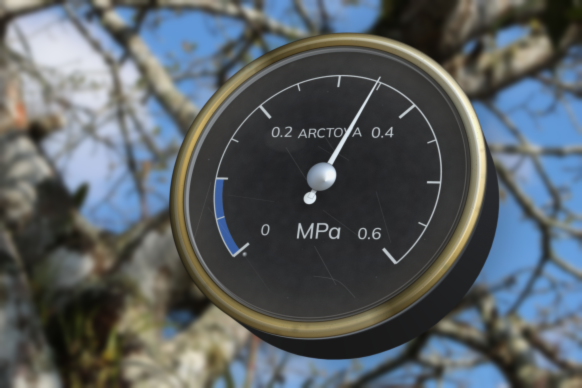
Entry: 0.35 MPa
